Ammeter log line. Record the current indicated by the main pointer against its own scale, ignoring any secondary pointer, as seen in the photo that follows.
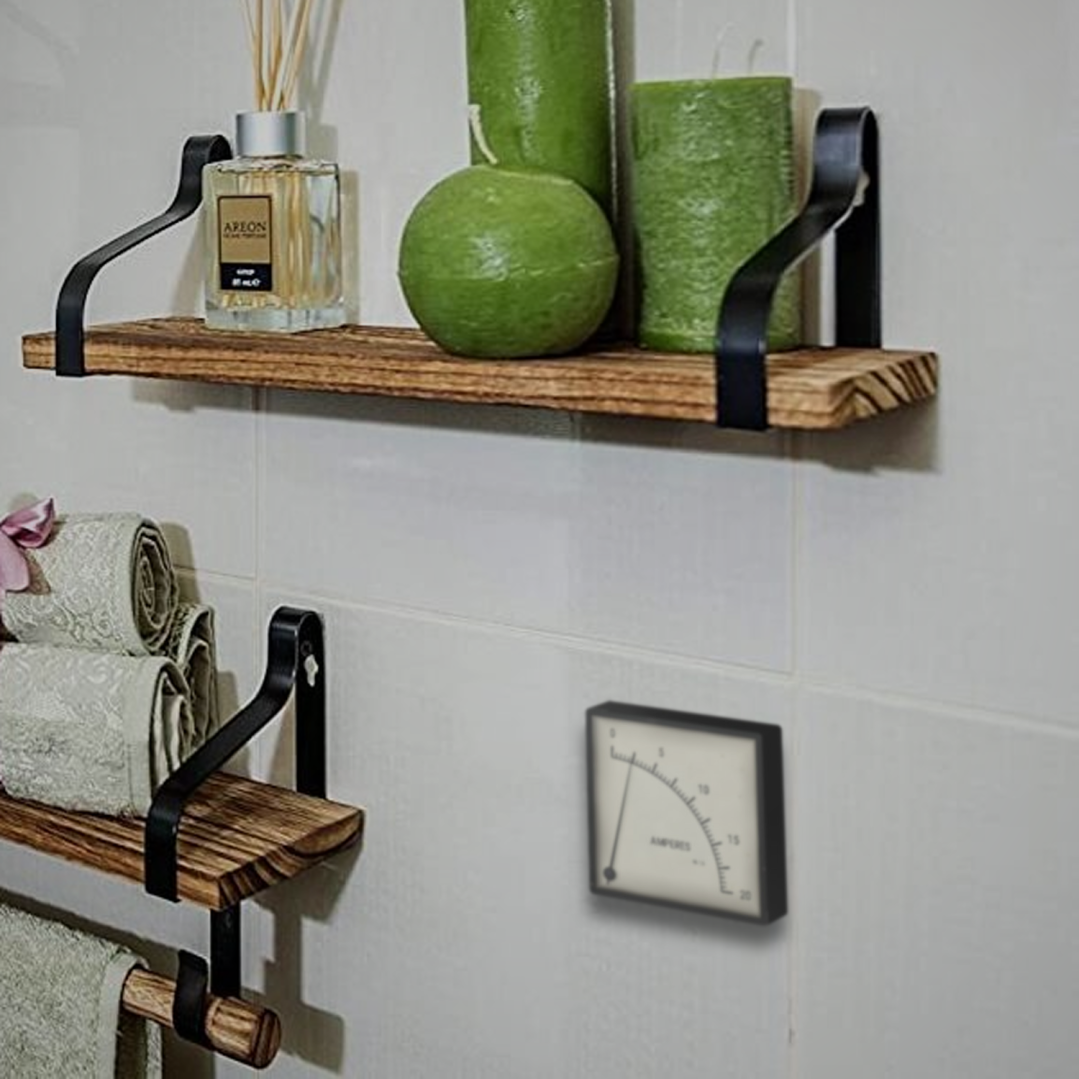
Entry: 2.5 A
